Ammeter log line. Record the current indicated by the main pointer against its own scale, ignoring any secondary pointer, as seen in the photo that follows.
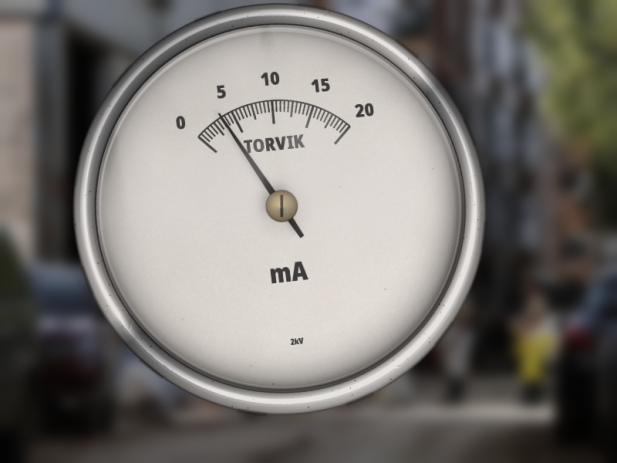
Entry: 3.5 mA
